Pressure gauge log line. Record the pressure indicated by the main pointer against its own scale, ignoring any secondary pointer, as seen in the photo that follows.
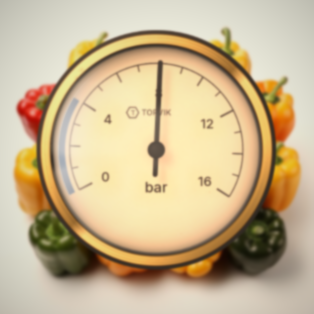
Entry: 8 bar
